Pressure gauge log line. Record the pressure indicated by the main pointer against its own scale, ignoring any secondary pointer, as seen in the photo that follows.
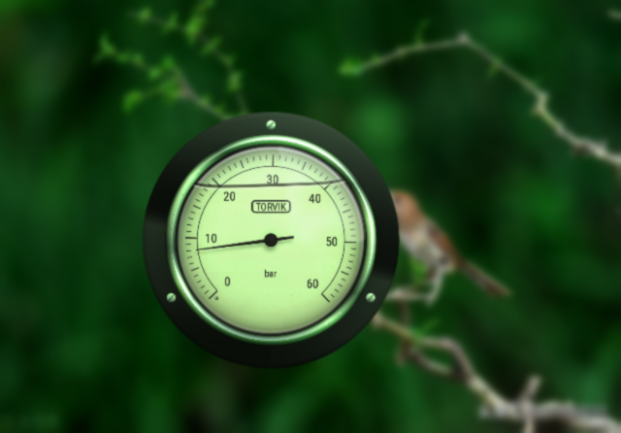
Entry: 8 bar
